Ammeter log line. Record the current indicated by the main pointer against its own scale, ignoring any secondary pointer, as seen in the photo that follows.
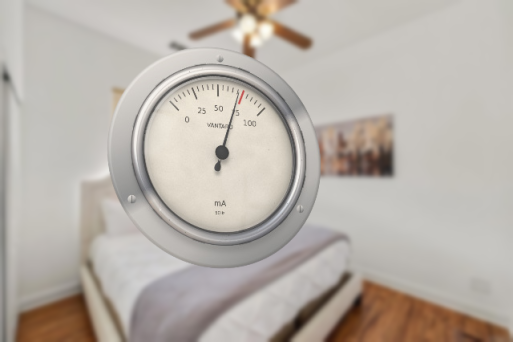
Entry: 70 mA
